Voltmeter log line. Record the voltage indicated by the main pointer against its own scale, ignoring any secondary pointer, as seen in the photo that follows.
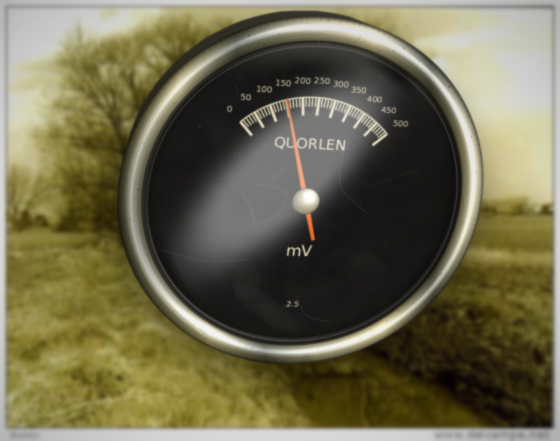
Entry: 150 mV
